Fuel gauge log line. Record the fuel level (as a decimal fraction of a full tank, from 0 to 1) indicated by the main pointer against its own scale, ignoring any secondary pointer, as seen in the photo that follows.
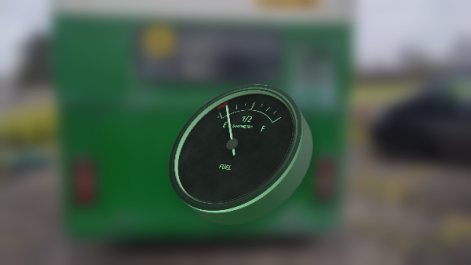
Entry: 0.125
